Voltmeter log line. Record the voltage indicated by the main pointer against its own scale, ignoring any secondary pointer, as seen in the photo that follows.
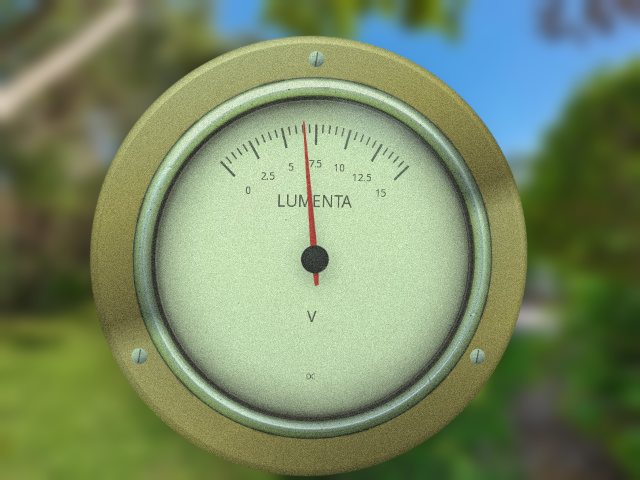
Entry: 6.5 V
